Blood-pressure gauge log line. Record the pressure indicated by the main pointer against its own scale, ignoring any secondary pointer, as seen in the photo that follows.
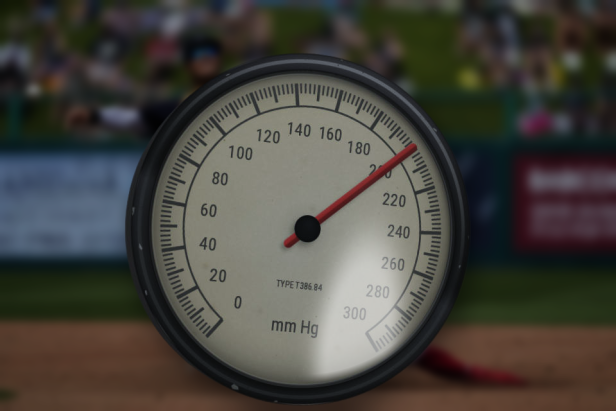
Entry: 200 mmHg
